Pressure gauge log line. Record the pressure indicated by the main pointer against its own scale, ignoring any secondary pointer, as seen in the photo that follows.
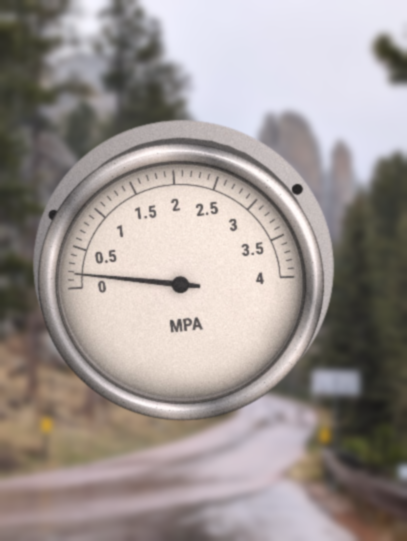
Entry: 0.2 MPa
